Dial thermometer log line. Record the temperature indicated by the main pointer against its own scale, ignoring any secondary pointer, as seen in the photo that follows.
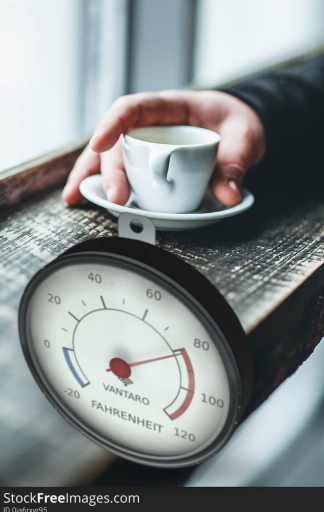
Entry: 80 °F
